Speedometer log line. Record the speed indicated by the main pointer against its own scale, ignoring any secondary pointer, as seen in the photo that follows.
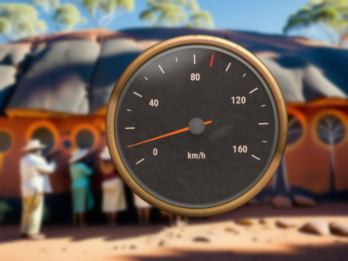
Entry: 10 km/h
